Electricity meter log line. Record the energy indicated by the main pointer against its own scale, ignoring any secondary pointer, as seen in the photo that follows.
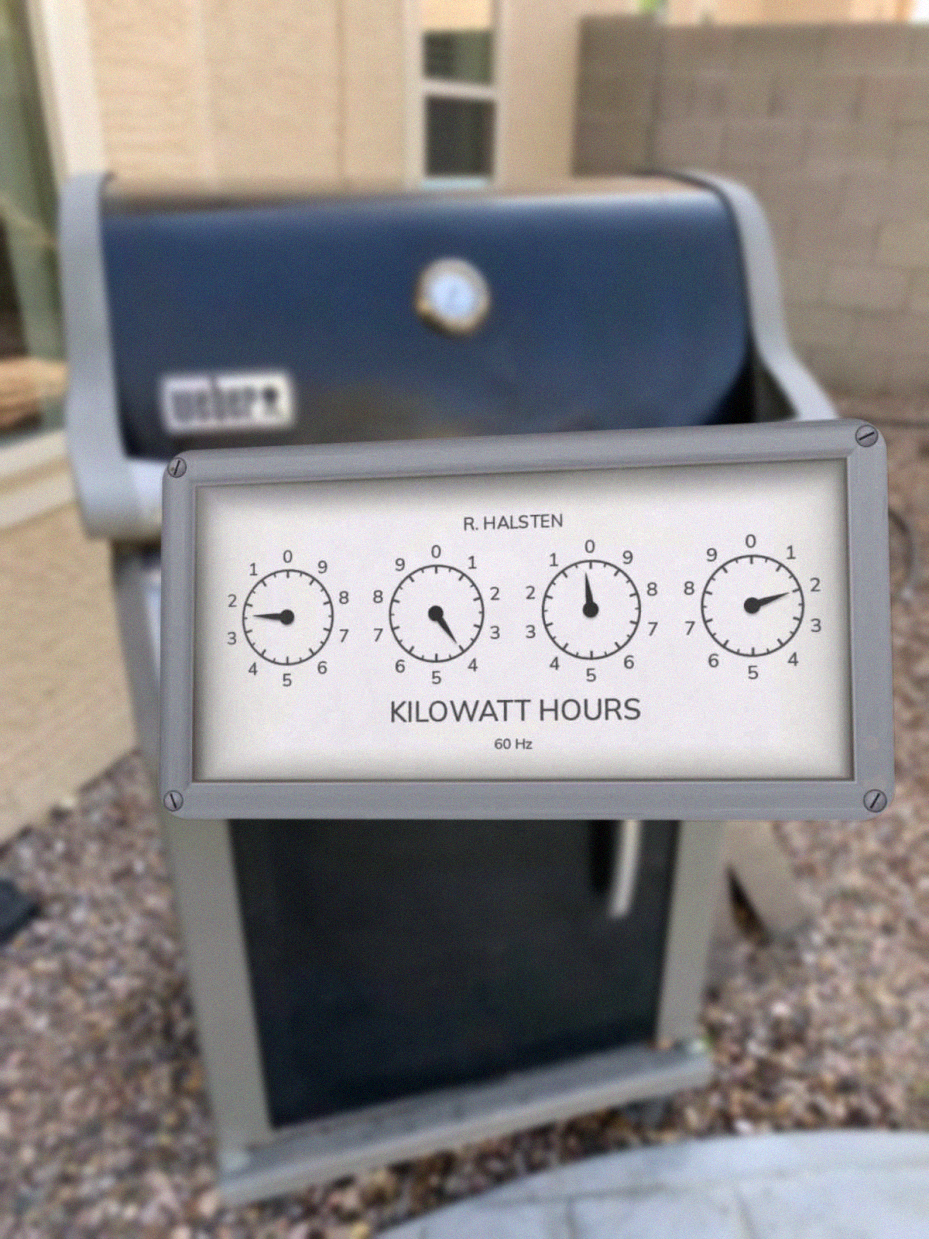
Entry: 2402 kWh
